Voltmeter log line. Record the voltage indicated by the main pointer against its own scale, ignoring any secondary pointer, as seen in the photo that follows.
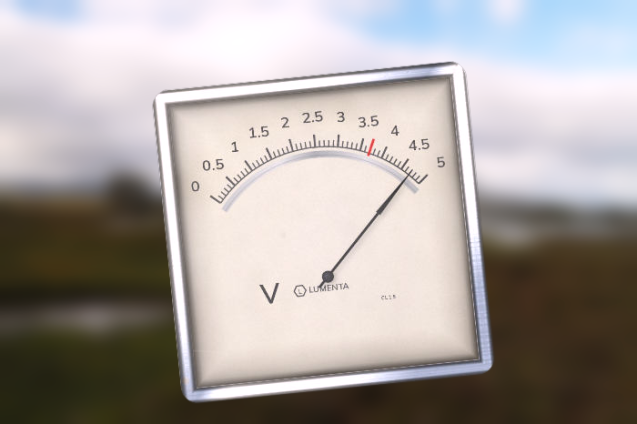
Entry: 4.7 V
